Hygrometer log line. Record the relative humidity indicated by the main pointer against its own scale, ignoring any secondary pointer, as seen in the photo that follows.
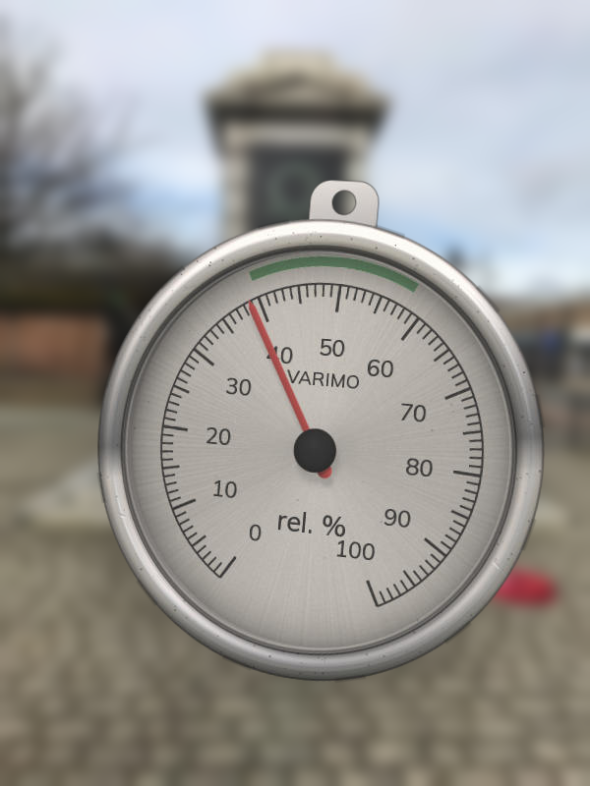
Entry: 39 %
